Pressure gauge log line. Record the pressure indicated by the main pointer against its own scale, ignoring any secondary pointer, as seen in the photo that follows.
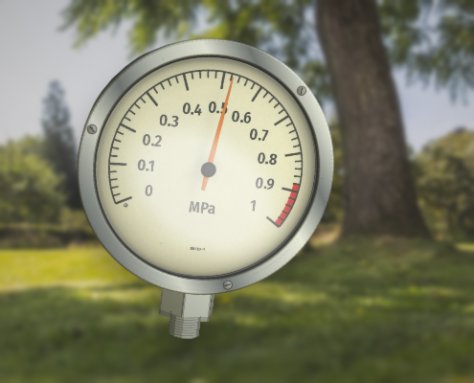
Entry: 0.52 MPa
